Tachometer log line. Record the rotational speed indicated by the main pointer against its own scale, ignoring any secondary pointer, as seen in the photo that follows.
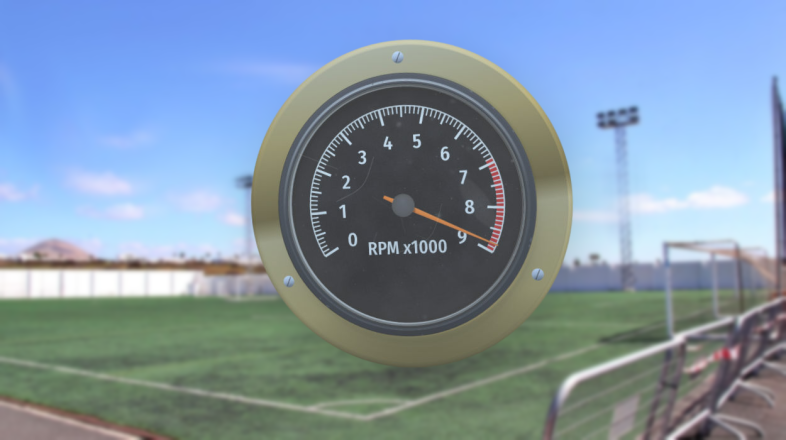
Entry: 8800 rpm
